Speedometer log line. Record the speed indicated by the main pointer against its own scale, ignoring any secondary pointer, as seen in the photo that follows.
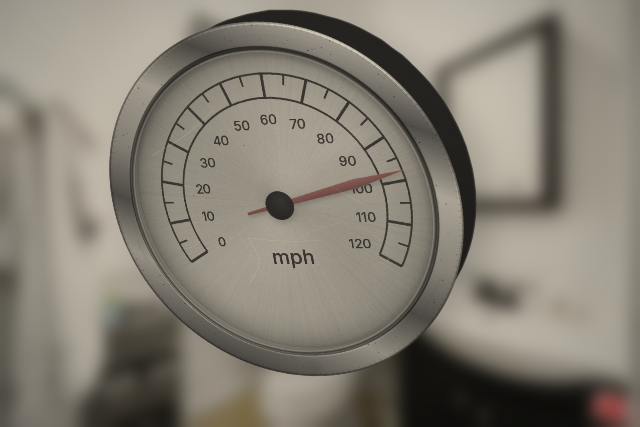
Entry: 97.5 mph
